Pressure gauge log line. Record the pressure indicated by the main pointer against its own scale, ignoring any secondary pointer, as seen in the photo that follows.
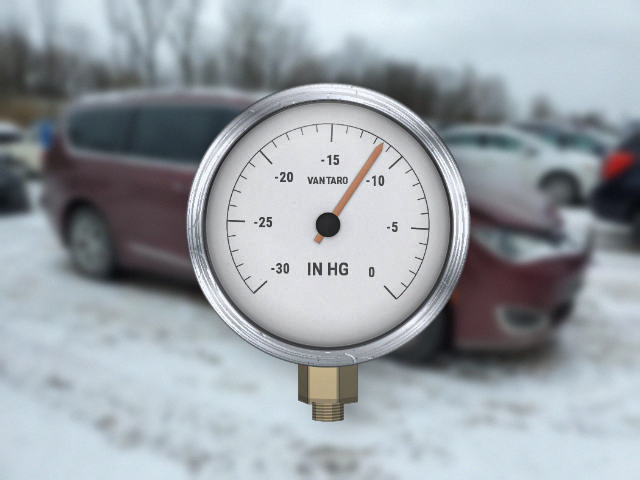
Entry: -11.5 inHg
